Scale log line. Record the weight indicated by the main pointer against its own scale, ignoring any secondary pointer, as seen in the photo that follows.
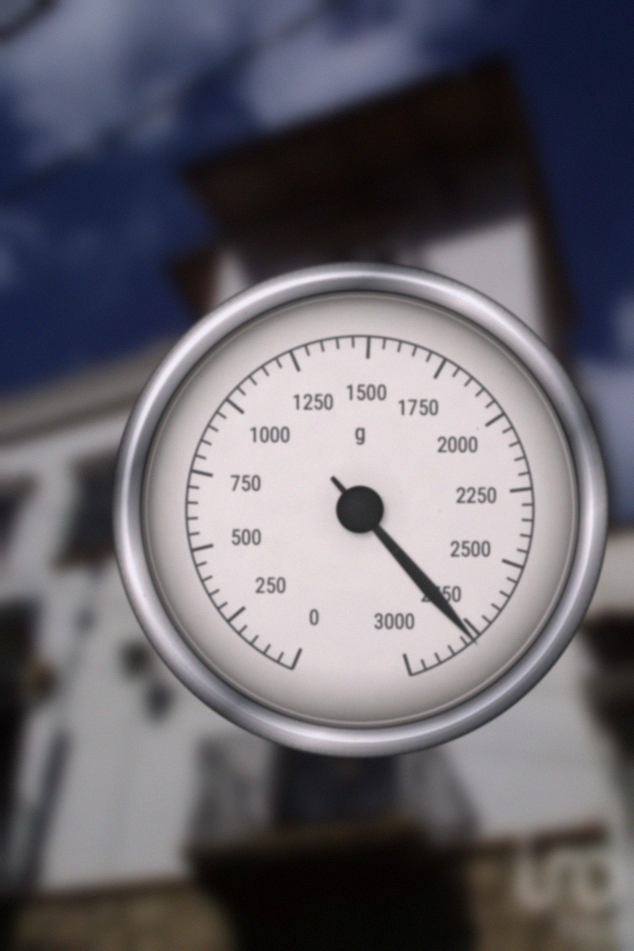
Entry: 2775 g
